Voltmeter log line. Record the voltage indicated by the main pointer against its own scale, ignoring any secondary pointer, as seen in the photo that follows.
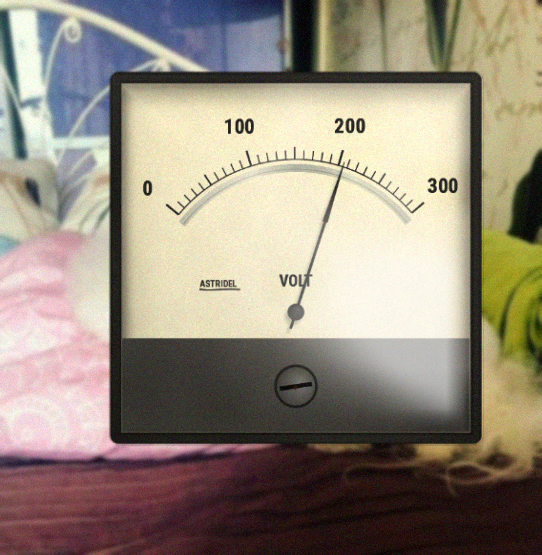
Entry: 205 V
